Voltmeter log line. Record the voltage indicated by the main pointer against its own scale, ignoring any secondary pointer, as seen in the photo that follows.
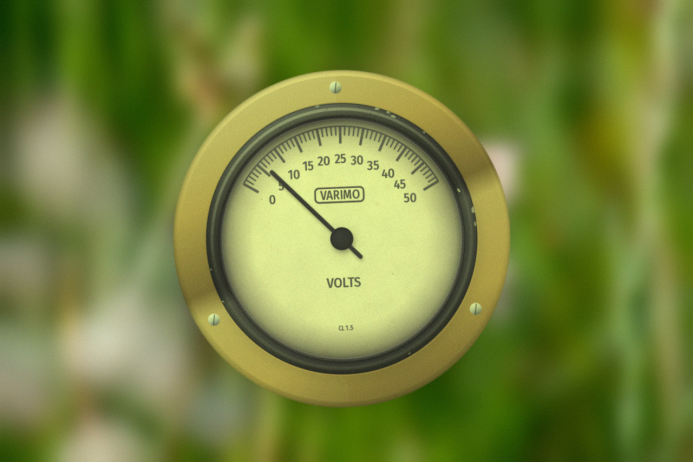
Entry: 6 V
